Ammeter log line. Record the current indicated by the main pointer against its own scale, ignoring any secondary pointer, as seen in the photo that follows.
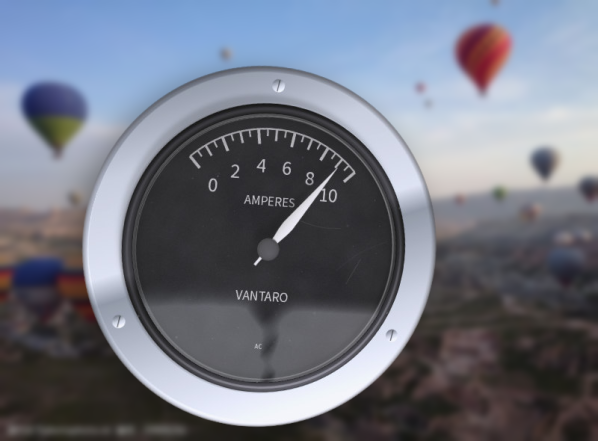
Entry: 9 A
